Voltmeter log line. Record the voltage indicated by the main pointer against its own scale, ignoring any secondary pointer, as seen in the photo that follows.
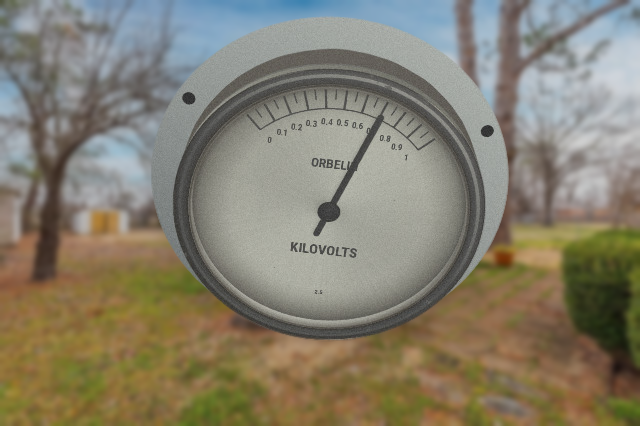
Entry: 0.7 kV
